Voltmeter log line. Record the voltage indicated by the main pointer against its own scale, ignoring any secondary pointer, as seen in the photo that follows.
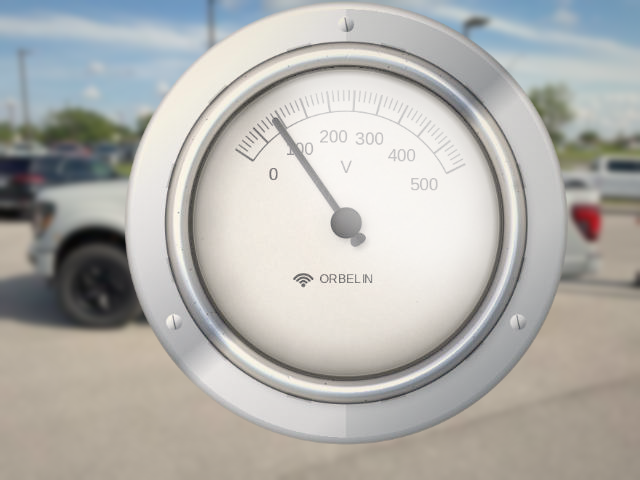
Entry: 90 V
